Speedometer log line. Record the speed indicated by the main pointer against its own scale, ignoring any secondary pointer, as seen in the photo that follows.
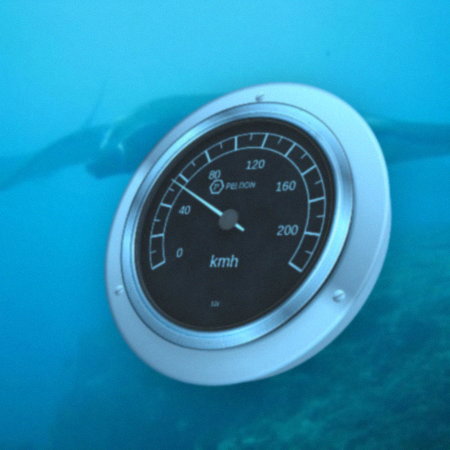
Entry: 55 km/h
